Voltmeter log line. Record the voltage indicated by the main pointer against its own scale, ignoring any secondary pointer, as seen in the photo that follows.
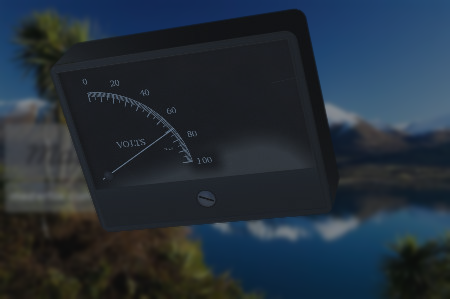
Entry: 70 V
